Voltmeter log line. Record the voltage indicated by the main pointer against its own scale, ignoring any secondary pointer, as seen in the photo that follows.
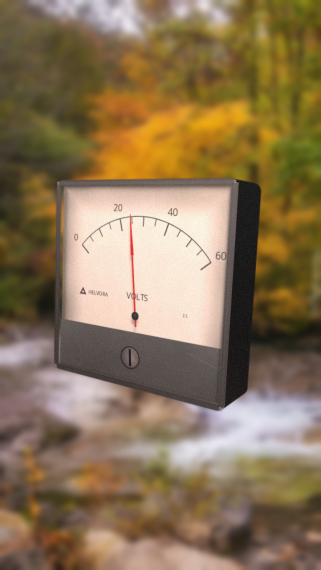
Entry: 25 V
